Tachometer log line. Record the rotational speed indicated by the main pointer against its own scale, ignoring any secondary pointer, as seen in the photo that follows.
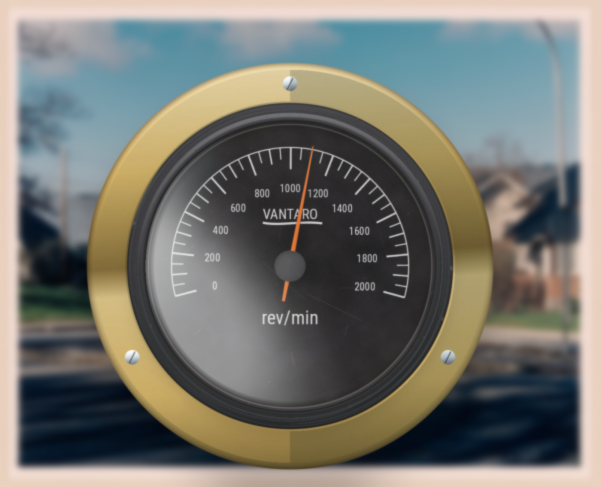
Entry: 1100 rpm
